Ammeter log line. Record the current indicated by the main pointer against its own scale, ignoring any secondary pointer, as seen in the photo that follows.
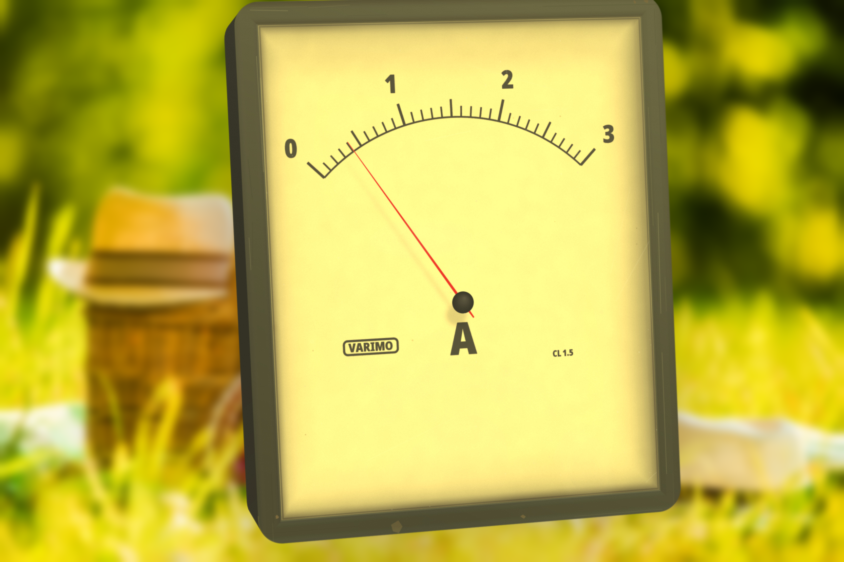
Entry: 0.4 A
